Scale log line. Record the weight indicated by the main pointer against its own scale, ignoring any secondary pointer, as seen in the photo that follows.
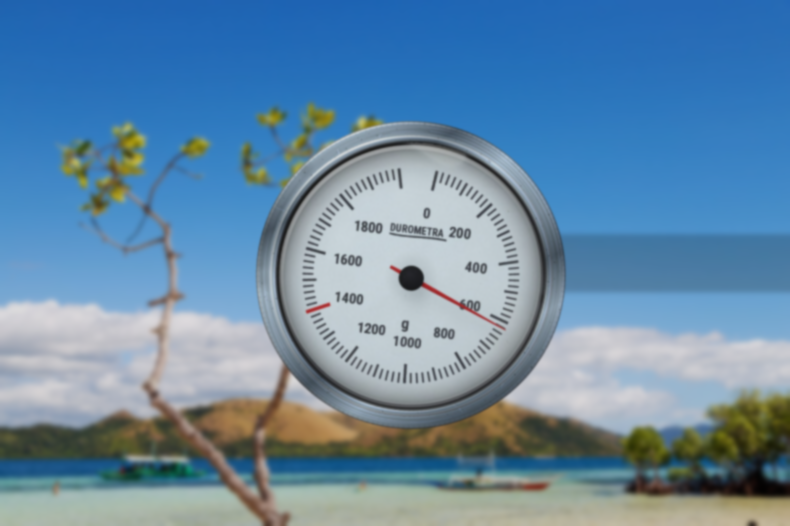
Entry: 620 g
